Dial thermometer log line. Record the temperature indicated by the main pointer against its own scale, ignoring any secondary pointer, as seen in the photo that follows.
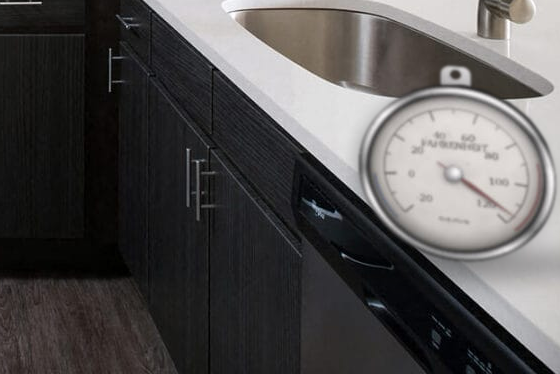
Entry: 115 °F
